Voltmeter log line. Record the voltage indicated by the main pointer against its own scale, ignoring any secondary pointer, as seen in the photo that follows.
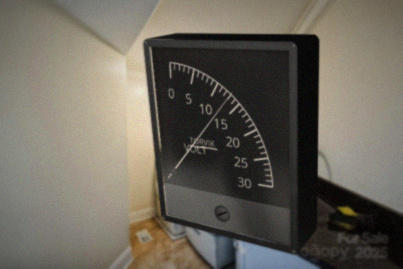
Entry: 13 V
